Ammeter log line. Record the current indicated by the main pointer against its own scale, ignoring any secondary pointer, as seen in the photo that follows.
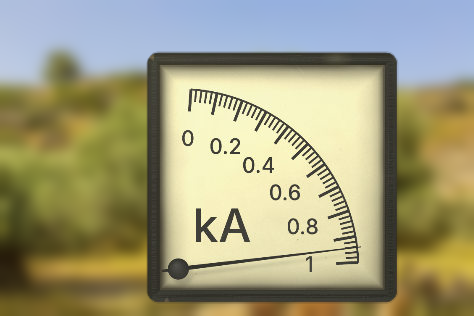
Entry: 0.94 kA
